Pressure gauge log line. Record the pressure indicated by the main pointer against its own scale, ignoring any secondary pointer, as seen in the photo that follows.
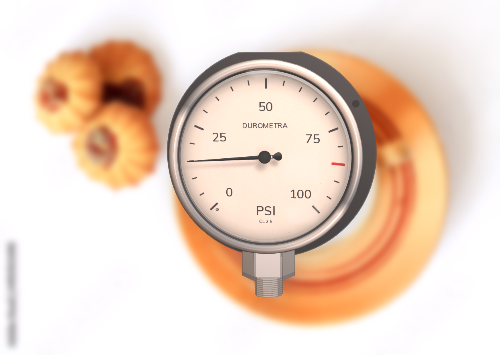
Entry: 15 psi
